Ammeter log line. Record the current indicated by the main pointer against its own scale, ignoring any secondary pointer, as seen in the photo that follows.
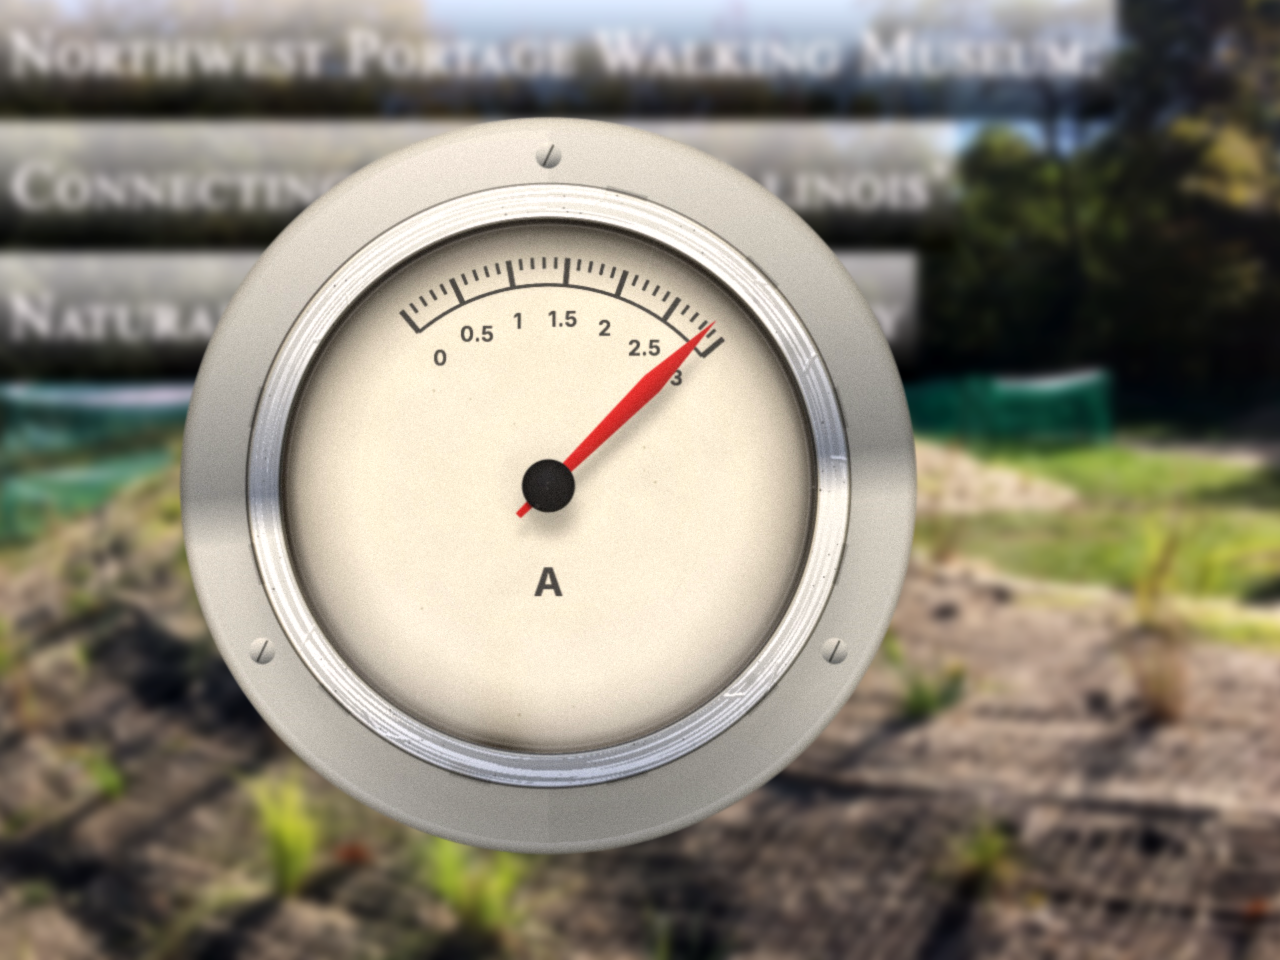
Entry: 2.85 A
